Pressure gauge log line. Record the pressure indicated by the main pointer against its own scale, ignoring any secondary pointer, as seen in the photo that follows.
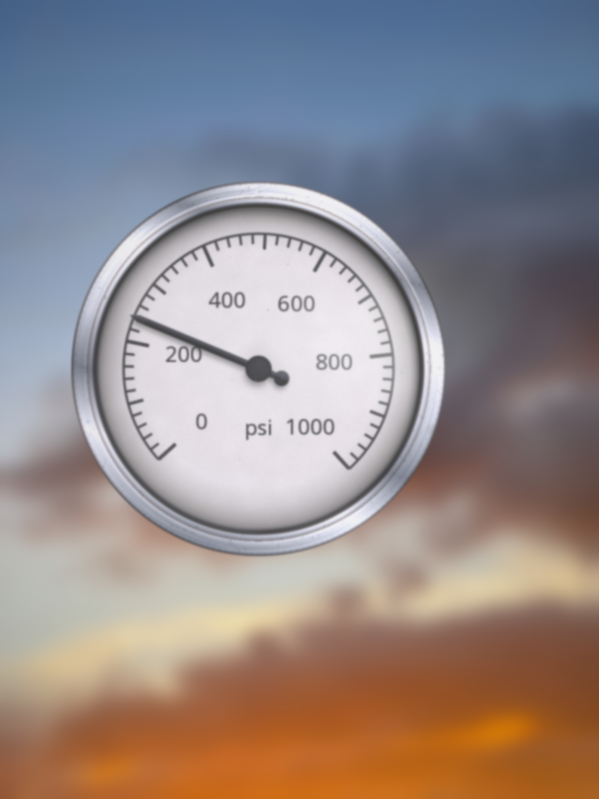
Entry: 240 psi
